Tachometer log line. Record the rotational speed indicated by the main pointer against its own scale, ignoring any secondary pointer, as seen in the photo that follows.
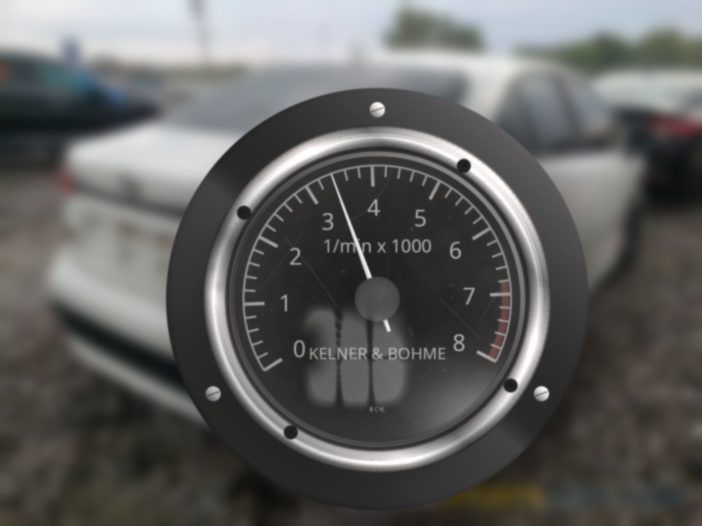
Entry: 3400 rpm
